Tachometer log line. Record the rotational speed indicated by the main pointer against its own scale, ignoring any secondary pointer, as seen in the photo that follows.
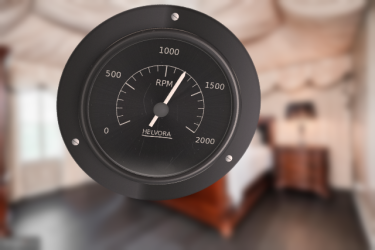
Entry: 1200 rpm
